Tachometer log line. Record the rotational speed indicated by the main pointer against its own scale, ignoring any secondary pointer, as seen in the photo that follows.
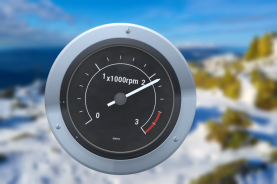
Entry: 2100 rpm
